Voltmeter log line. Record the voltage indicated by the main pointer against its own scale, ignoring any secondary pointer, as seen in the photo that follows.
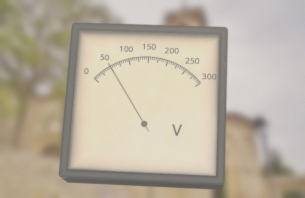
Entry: 50 V
